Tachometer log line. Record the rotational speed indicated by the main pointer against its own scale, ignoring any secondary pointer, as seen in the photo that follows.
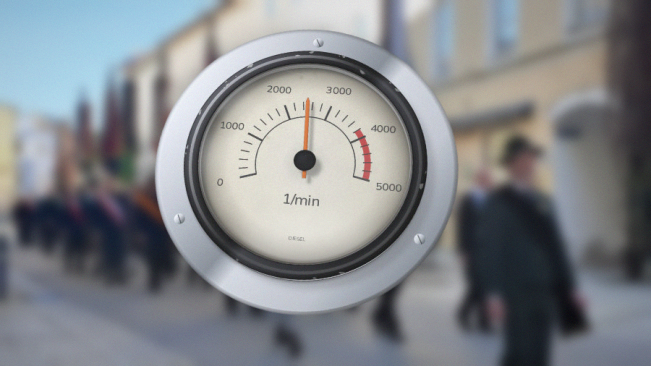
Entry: 2500 rpm
